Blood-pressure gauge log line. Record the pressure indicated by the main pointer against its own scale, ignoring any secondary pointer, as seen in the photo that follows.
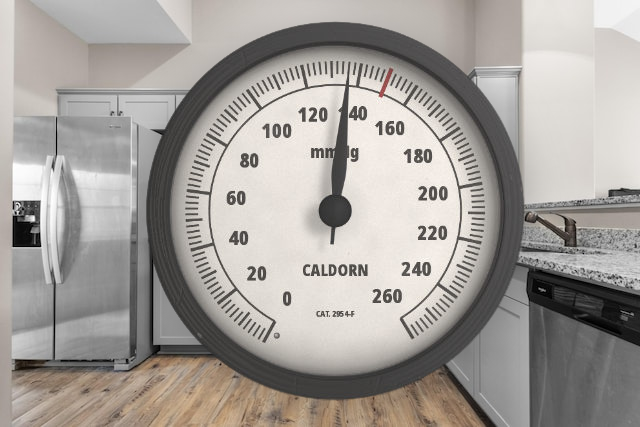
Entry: 136 mmHg
